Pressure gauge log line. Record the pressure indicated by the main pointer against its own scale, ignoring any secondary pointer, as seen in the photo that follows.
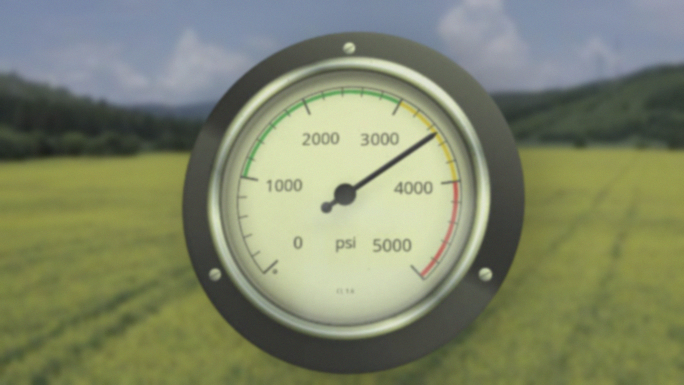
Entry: 3500 psi
